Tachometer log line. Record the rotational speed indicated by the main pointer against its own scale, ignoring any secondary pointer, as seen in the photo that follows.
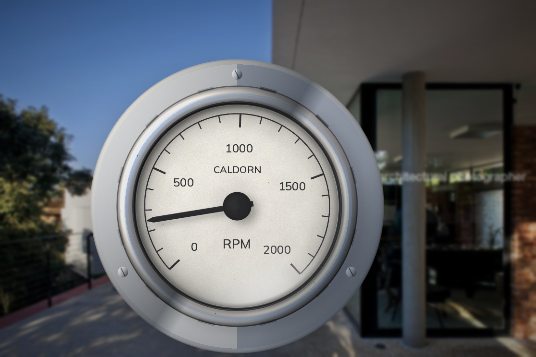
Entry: 250 rpm
